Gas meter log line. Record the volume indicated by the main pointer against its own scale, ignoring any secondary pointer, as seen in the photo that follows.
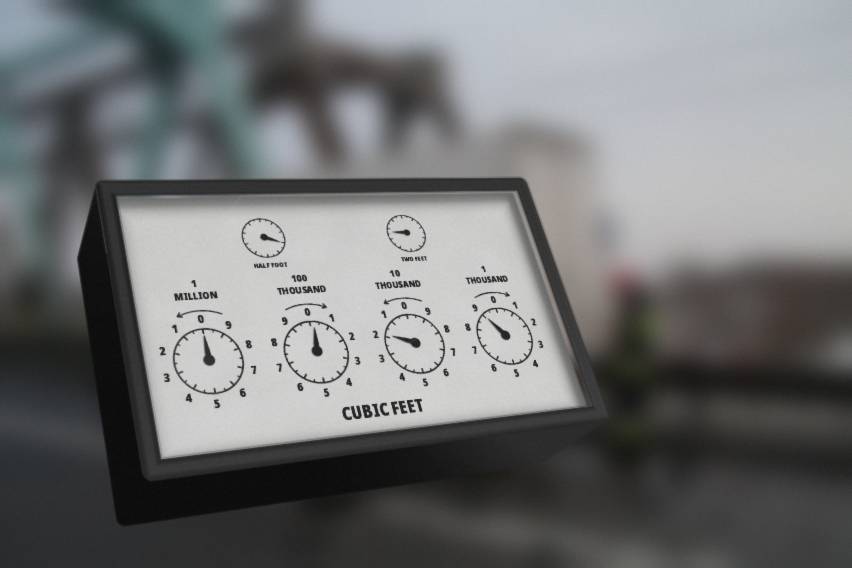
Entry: 1900 ft³
